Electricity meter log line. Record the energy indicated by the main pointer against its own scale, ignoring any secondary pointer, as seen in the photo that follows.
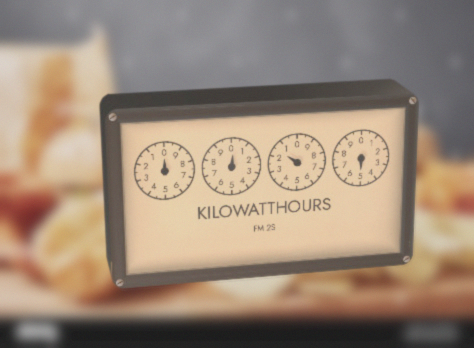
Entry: 15 kWh
